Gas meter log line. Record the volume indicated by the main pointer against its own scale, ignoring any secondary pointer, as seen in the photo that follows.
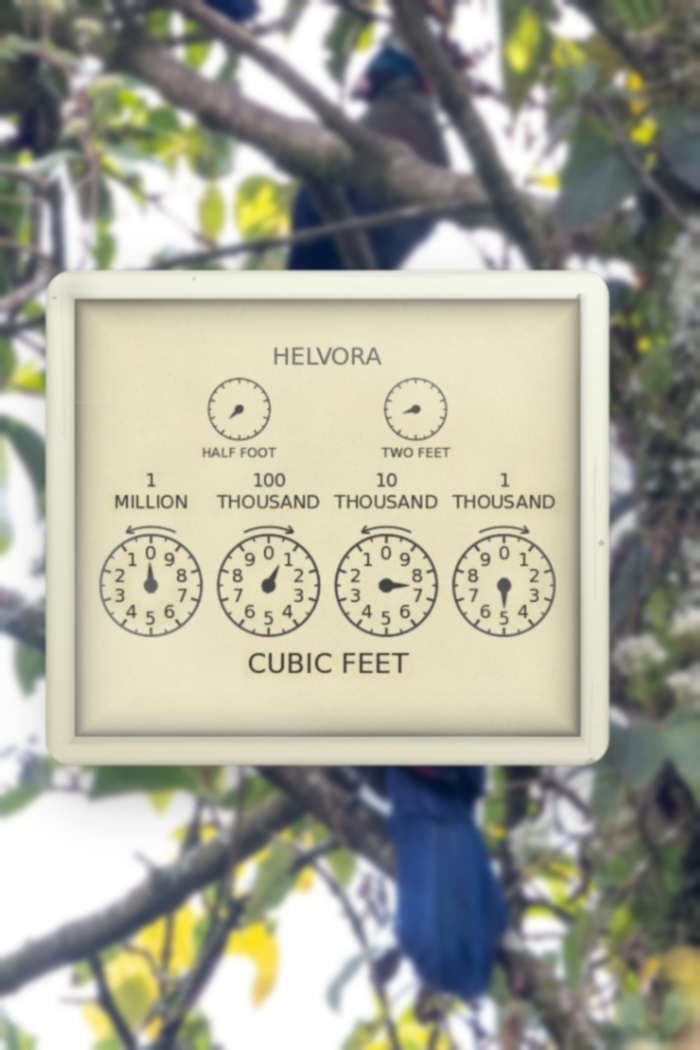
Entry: 7500 ft³
